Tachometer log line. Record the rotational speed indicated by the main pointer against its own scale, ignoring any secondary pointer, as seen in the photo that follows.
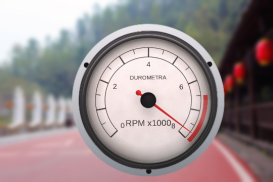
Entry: 7750 rpm
